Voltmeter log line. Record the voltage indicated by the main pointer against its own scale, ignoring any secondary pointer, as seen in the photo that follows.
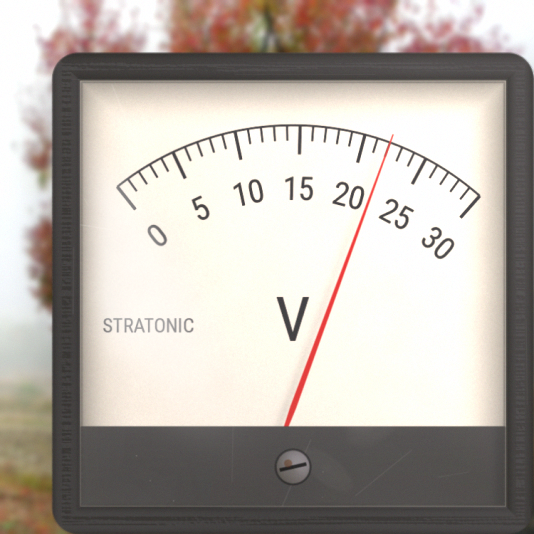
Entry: 22 V
